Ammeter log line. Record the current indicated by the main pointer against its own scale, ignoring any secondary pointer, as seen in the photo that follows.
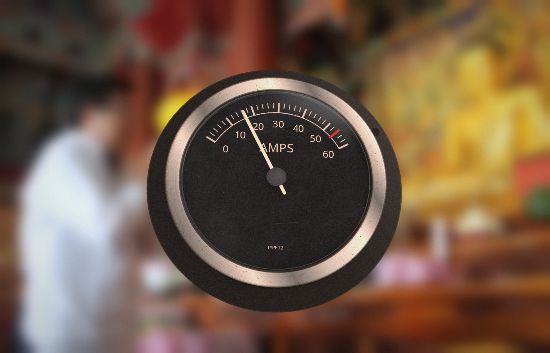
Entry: 16 A
